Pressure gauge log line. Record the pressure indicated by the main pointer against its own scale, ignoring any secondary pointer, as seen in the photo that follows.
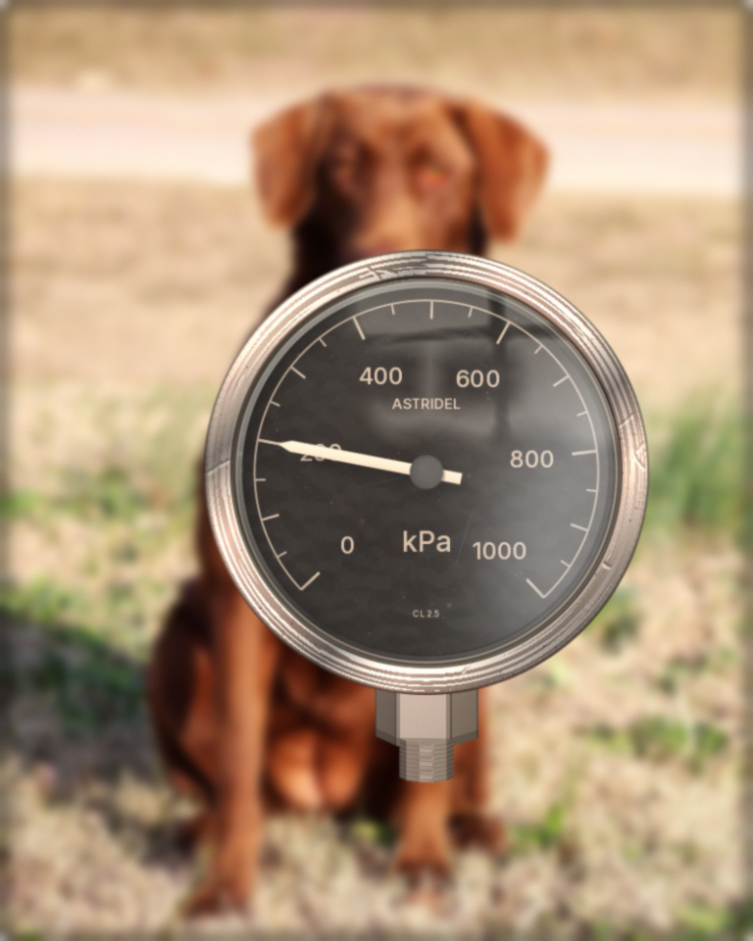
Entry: 200 kPa
